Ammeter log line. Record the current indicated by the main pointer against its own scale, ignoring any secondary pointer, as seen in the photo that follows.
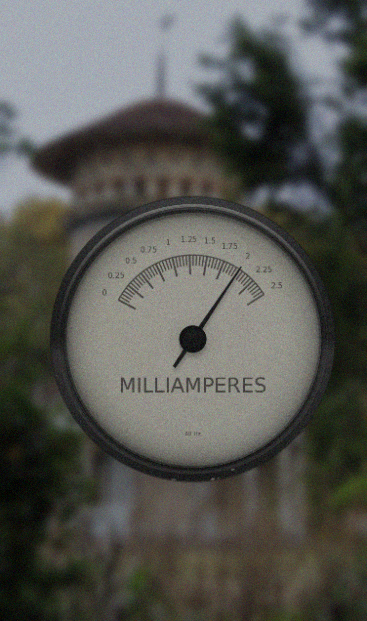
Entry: 2 mA
